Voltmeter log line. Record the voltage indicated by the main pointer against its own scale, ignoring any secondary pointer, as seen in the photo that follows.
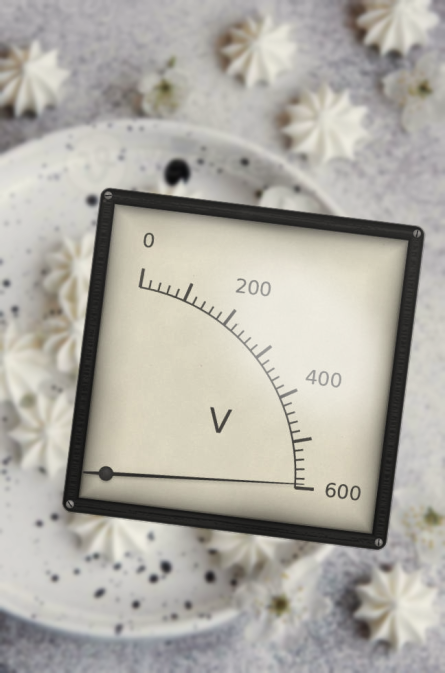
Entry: 590 V
